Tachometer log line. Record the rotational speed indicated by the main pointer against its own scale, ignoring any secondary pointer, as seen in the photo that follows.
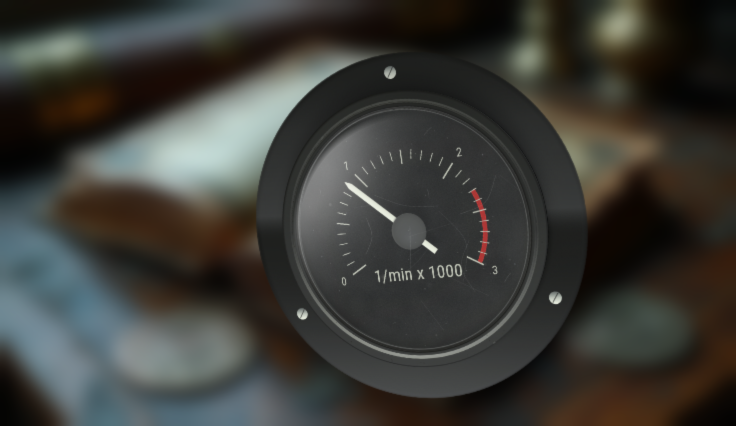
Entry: 900 rpm
